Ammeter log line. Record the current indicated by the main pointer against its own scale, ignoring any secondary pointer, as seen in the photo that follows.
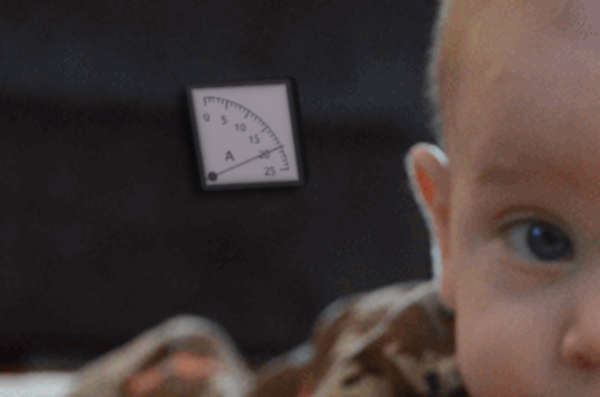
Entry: 20 A
